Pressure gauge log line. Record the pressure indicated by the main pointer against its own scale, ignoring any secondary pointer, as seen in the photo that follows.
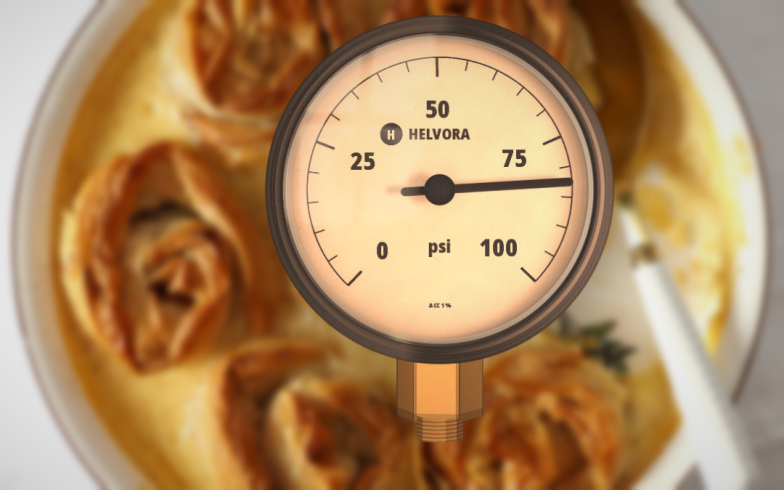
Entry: 82.5 psi
